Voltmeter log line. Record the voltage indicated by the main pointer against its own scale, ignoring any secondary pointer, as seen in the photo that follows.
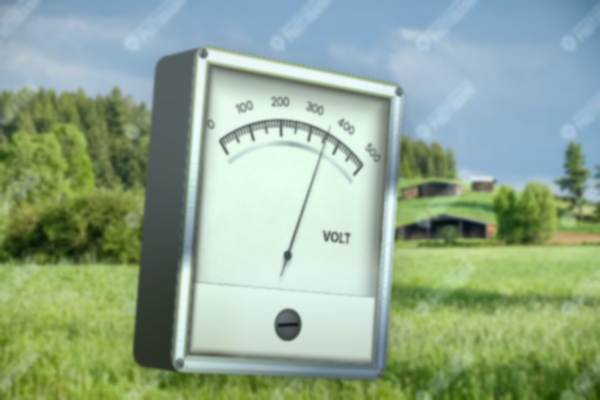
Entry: 350 V
